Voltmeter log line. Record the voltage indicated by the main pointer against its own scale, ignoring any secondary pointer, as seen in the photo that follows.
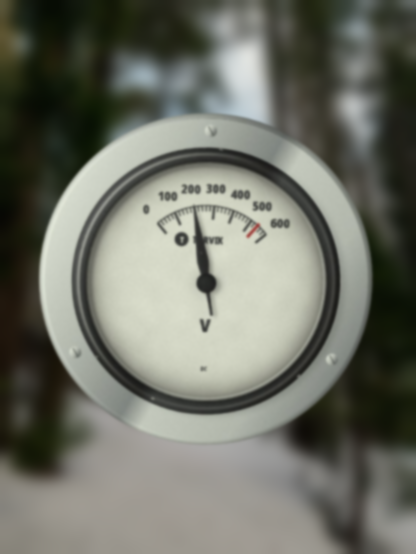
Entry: 200 V
